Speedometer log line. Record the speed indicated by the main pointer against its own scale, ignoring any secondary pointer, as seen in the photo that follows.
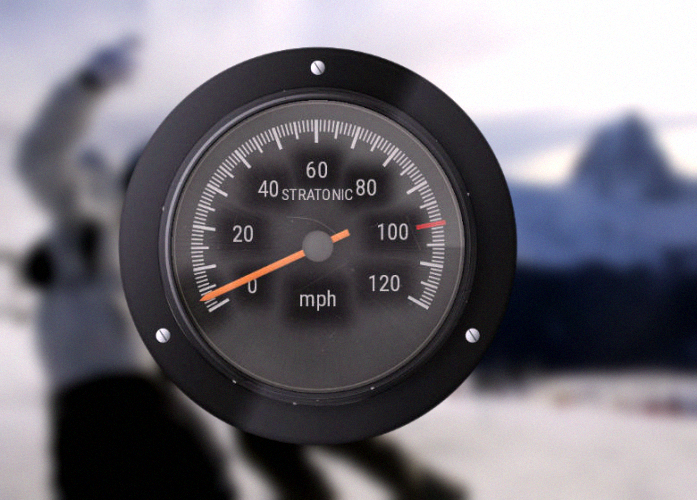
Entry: 3 mph
